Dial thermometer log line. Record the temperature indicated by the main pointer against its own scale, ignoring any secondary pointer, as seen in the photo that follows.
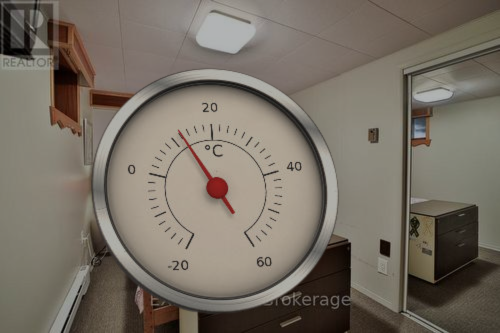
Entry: 12 °C
